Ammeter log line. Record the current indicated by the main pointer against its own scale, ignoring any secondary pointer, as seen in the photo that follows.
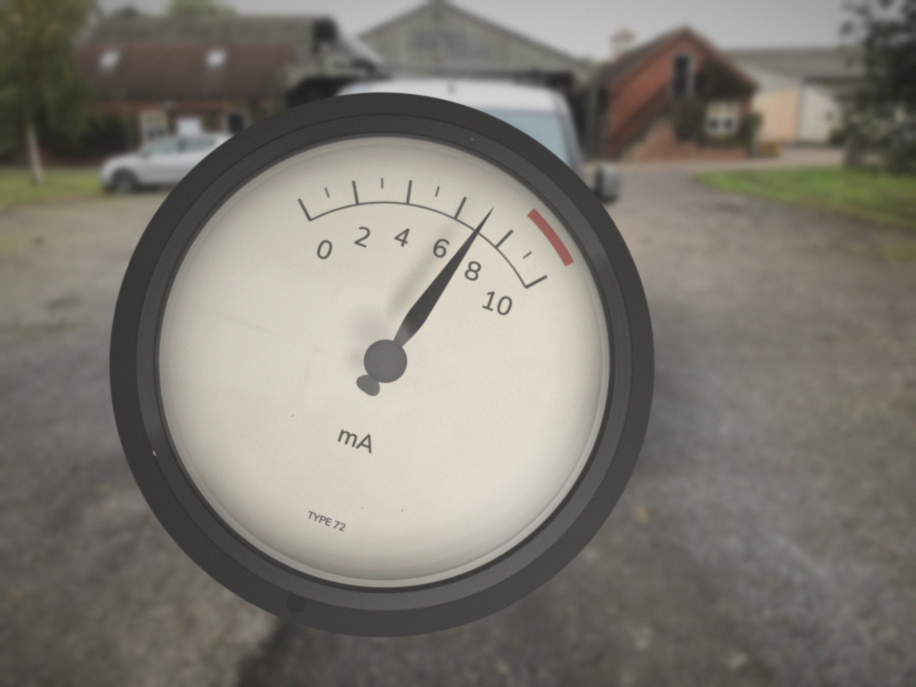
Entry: 7 mA
